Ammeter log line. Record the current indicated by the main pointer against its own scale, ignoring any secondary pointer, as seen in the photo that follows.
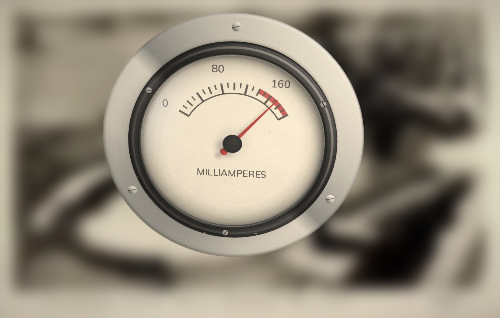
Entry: 170 mA
